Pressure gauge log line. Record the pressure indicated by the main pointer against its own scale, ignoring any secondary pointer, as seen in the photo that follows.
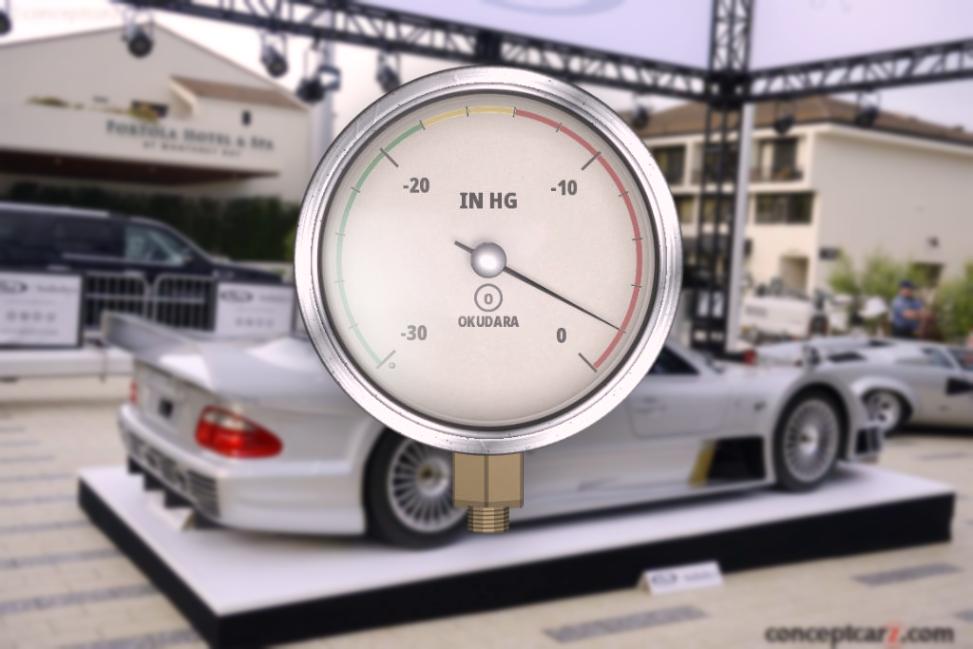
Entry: -2 inHg
